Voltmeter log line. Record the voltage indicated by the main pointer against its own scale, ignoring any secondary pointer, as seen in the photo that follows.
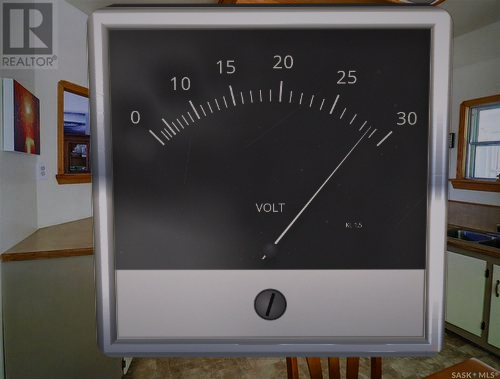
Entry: 28.5 V
